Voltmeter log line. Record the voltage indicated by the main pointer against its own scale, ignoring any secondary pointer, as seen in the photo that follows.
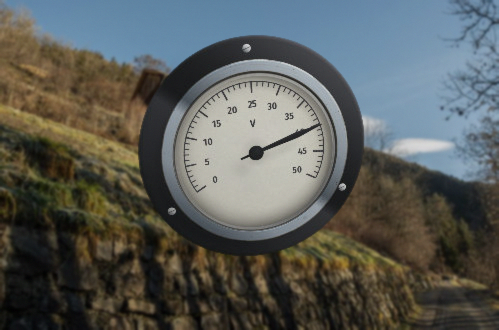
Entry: 40 V
